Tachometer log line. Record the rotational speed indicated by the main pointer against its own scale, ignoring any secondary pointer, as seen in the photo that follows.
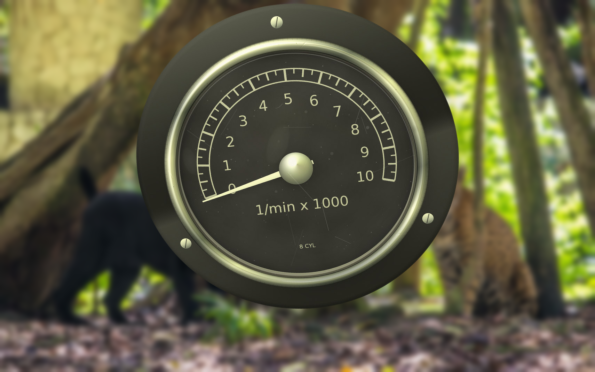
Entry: 0 rpm
